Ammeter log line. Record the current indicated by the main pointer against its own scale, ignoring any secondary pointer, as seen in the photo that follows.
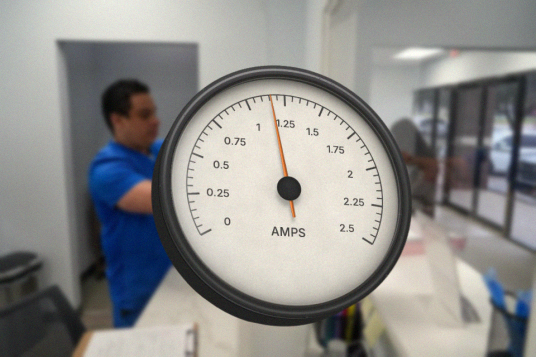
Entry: 1.15 A
